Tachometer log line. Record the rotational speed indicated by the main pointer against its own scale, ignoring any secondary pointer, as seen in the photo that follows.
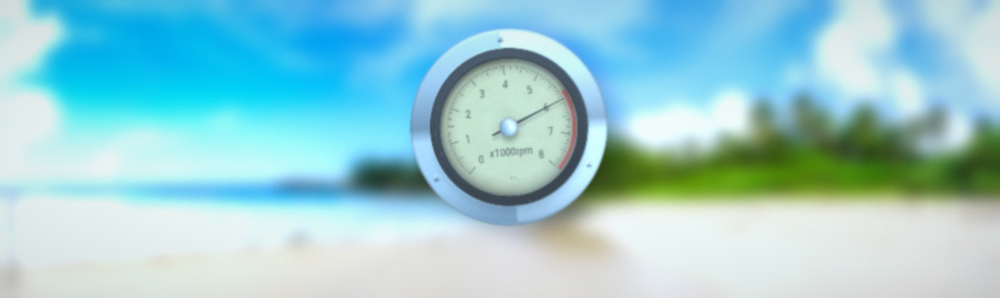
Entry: 6000 rpm
